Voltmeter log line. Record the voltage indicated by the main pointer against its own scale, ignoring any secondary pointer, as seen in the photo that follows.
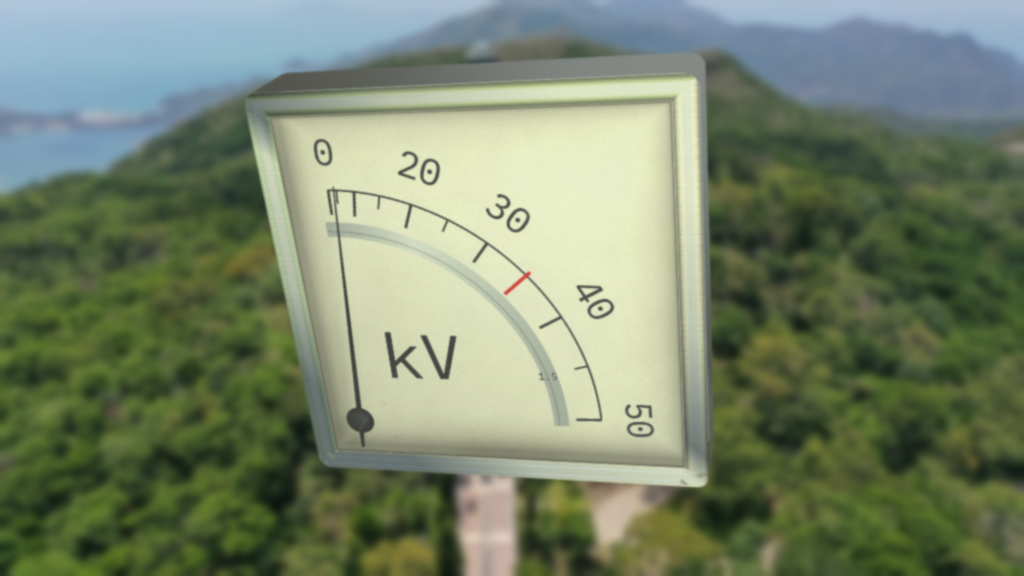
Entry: 5 kV
